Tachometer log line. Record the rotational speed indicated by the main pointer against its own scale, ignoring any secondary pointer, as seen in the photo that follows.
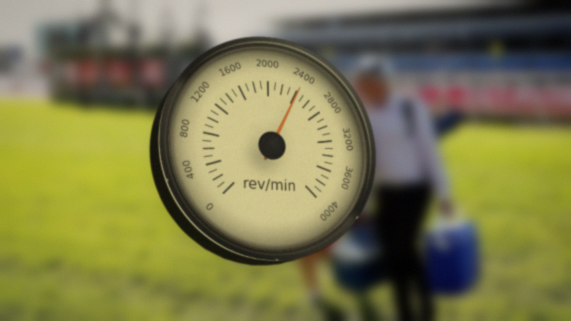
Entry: 2400 rpm
